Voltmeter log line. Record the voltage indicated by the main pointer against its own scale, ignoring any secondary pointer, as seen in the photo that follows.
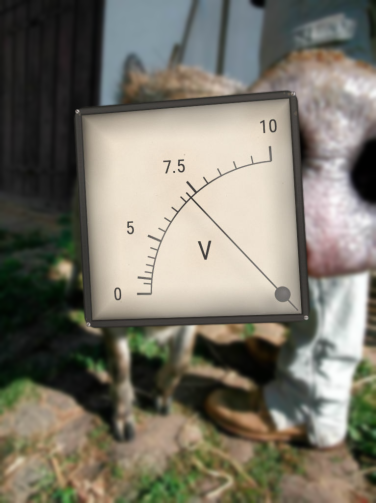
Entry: 7.25 V
